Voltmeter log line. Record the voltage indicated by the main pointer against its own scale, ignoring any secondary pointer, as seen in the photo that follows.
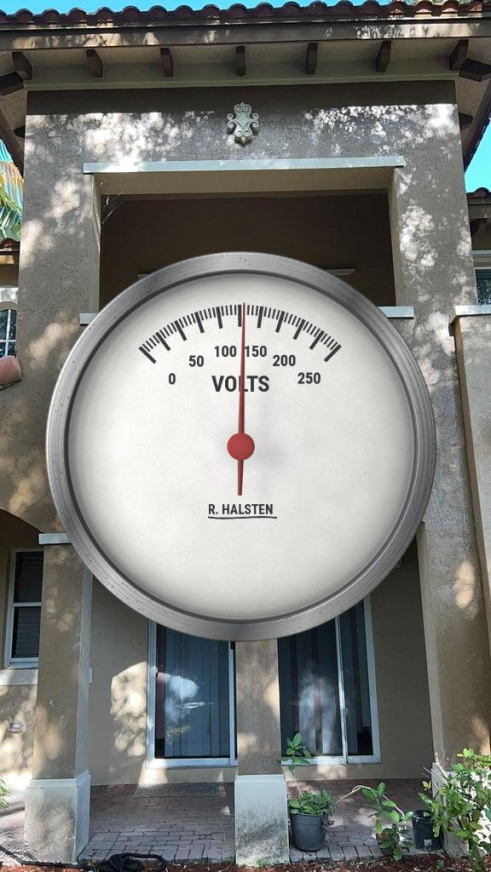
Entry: 130 V
